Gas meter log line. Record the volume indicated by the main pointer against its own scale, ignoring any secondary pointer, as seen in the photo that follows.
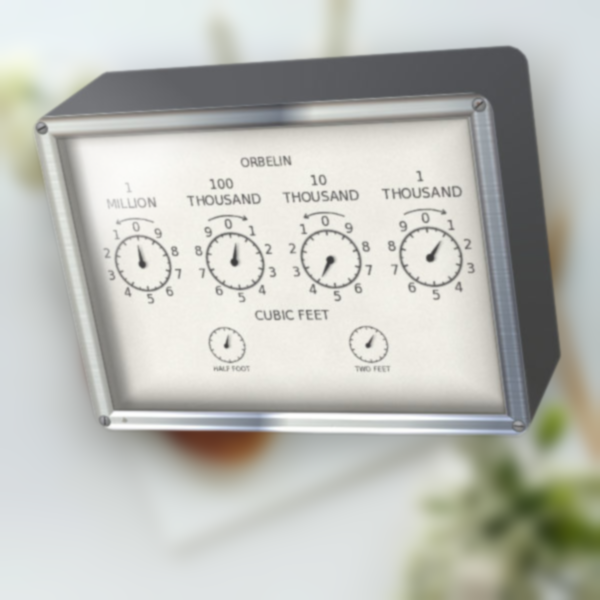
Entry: 4100 ft³
